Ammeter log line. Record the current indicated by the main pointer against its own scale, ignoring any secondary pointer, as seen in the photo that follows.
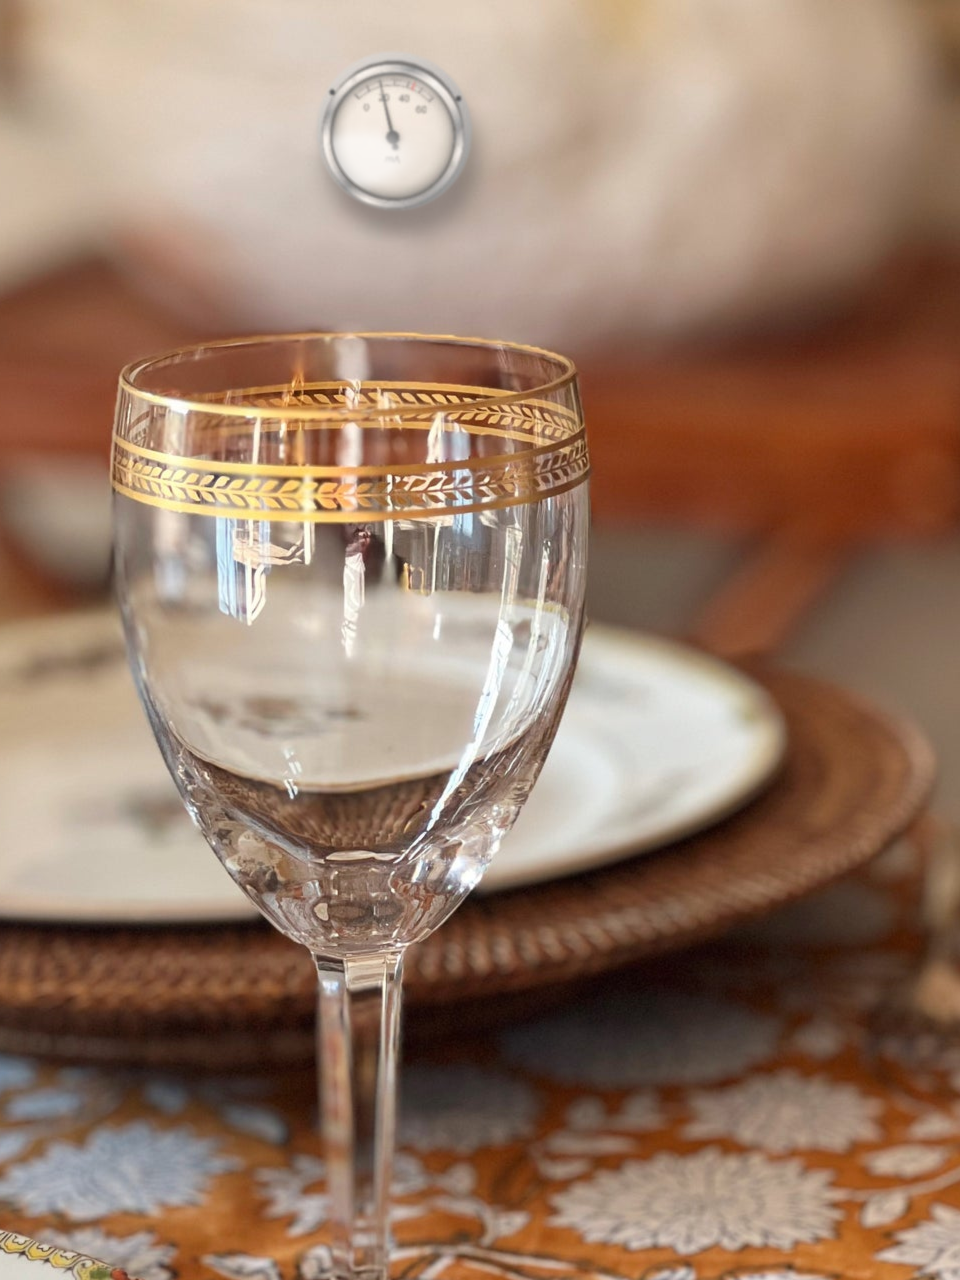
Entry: 20 mA
